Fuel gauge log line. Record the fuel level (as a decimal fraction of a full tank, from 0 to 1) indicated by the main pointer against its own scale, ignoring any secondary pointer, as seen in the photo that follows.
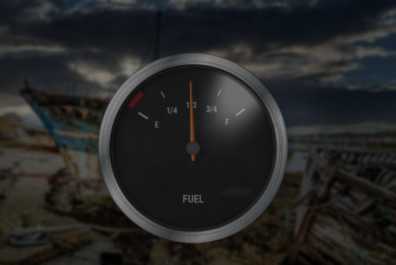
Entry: 0.5
